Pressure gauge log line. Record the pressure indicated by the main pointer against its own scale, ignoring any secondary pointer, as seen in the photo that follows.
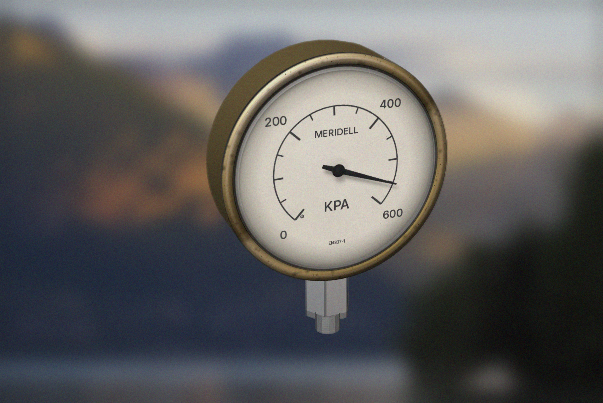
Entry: 550 kPa
